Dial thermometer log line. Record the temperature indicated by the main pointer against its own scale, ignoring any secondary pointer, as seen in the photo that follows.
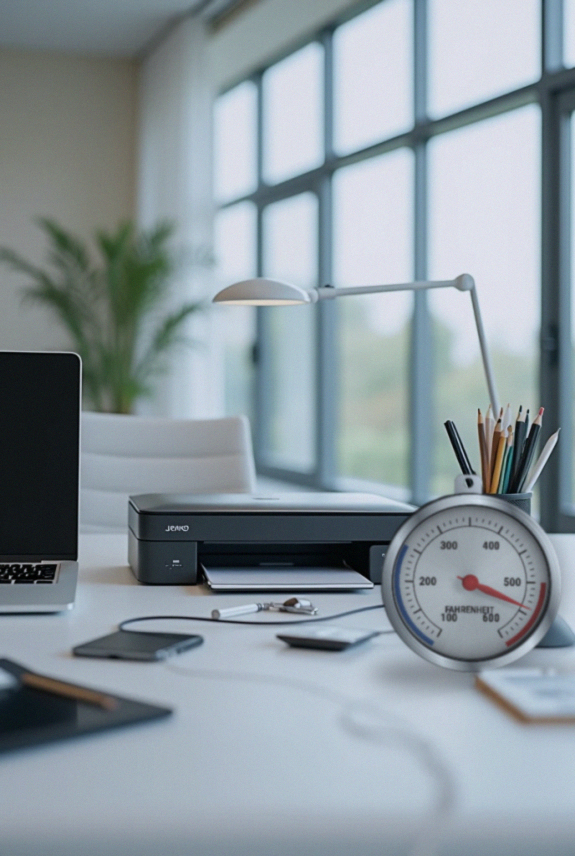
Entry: 540 °F
